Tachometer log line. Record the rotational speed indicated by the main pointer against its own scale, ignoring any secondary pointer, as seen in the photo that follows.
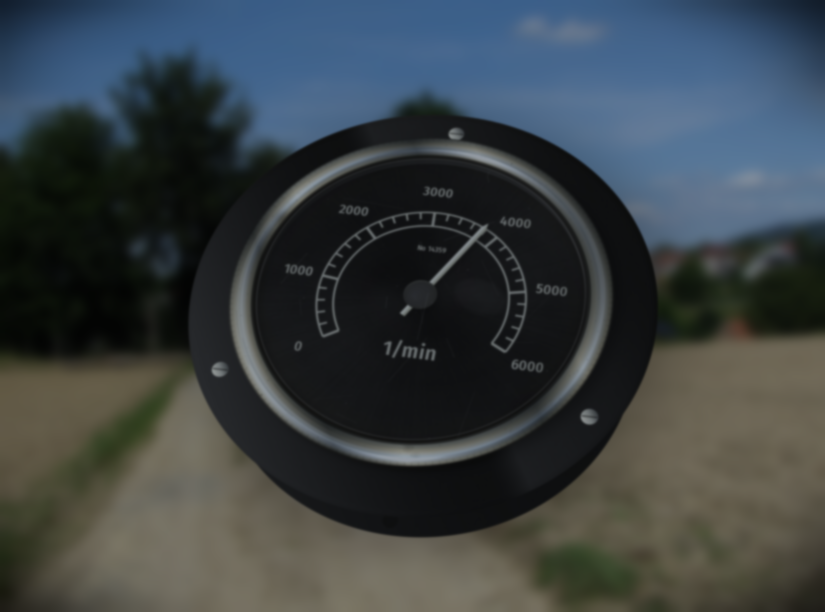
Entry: 3800 rpm
